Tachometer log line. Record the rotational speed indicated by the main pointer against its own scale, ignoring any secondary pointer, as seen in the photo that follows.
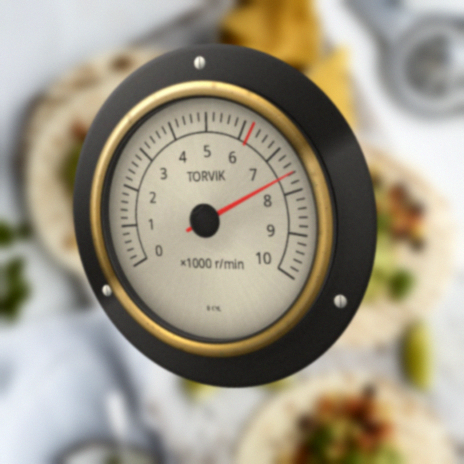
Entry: 7600 rpm
